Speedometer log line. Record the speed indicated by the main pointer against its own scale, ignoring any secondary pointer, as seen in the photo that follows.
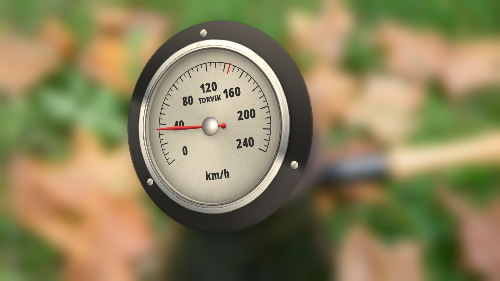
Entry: 35 km/h
